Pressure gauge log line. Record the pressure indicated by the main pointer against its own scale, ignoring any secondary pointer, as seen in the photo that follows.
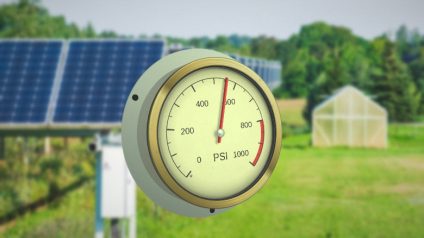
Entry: 550 psi
